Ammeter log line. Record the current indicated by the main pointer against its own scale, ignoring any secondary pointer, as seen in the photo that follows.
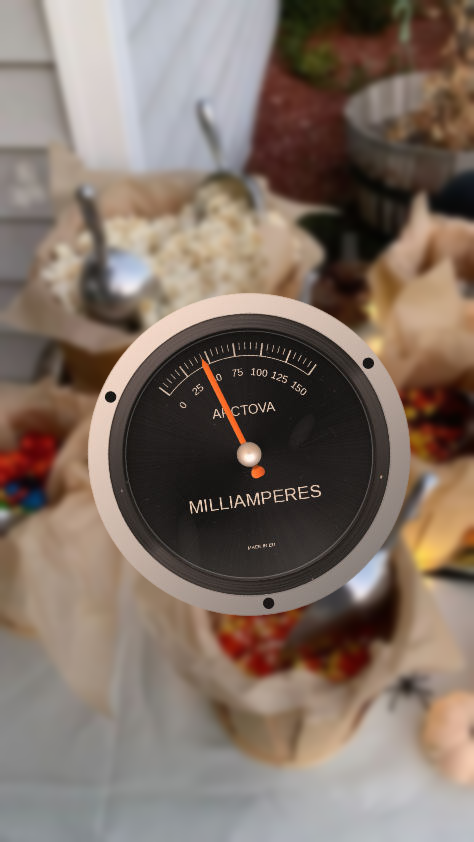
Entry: 45 mA
